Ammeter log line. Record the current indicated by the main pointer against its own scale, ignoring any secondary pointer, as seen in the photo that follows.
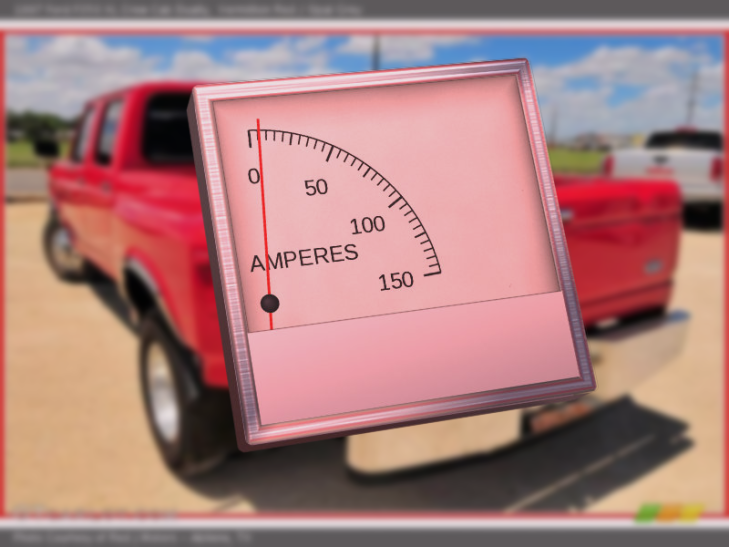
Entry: 5 A
